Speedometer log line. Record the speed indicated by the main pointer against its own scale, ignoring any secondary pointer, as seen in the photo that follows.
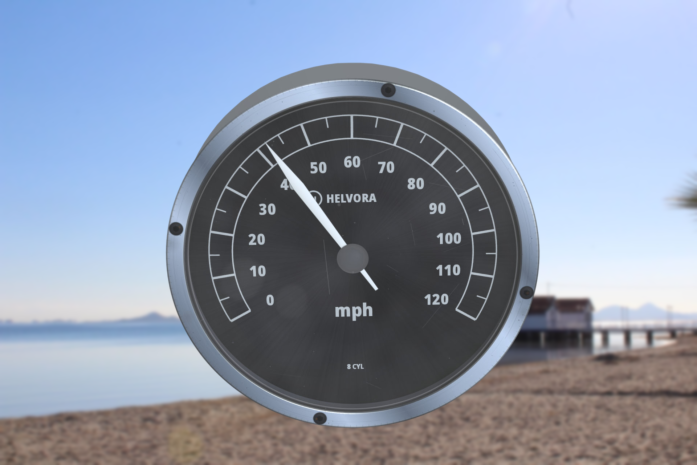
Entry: 42.5 mph
